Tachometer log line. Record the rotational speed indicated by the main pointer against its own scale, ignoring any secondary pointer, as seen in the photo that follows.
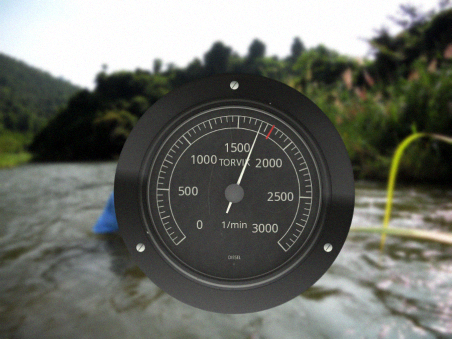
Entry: 1700 rpm
